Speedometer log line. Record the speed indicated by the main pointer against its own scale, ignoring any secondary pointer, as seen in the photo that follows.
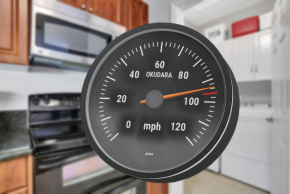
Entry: 94 mph
